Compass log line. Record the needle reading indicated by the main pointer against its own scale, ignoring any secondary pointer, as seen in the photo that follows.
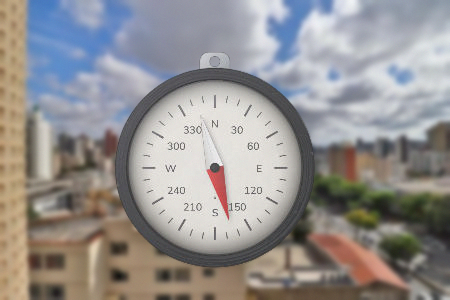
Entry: 165 °
